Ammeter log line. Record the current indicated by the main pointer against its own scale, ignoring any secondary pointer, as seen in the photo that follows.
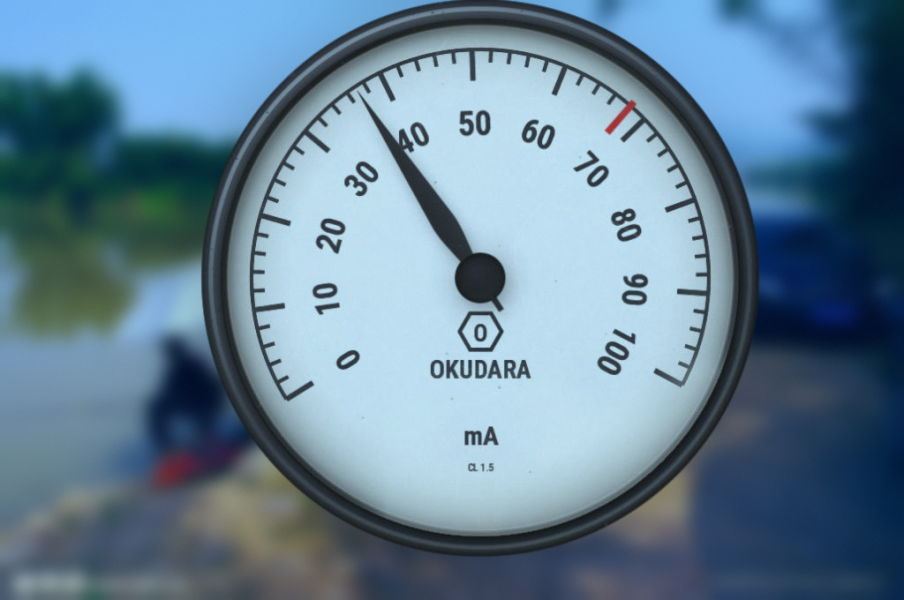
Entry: 37 mA
